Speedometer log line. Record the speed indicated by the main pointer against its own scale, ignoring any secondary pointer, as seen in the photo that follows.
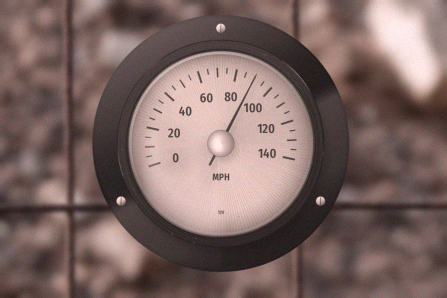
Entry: 90 mph
